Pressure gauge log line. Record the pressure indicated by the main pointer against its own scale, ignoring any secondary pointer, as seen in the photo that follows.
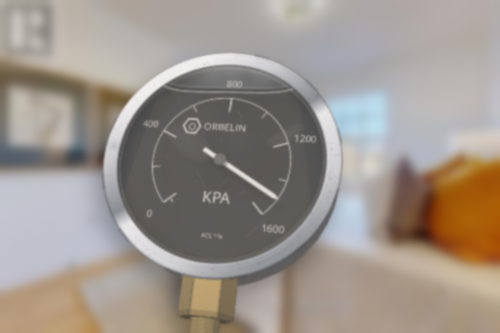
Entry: 1500 kPa
